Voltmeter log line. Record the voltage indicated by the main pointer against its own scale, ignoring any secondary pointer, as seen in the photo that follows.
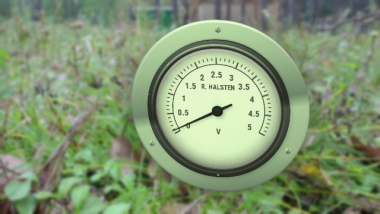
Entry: 0.1 V
